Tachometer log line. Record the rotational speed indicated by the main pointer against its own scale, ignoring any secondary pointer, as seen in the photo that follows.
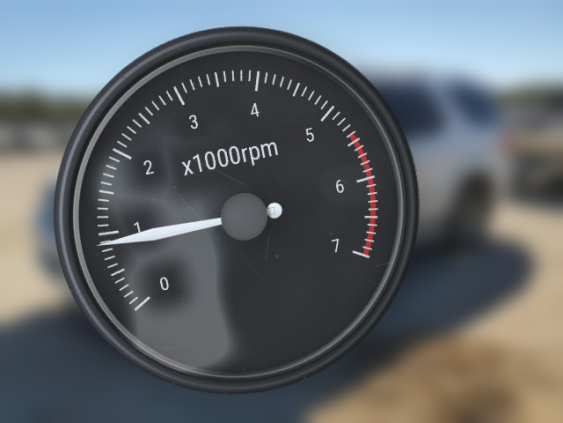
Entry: 900 rpm
